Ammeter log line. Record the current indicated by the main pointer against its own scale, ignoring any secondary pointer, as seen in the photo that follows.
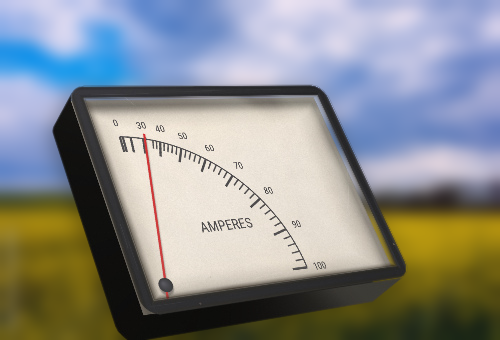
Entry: 30 A
